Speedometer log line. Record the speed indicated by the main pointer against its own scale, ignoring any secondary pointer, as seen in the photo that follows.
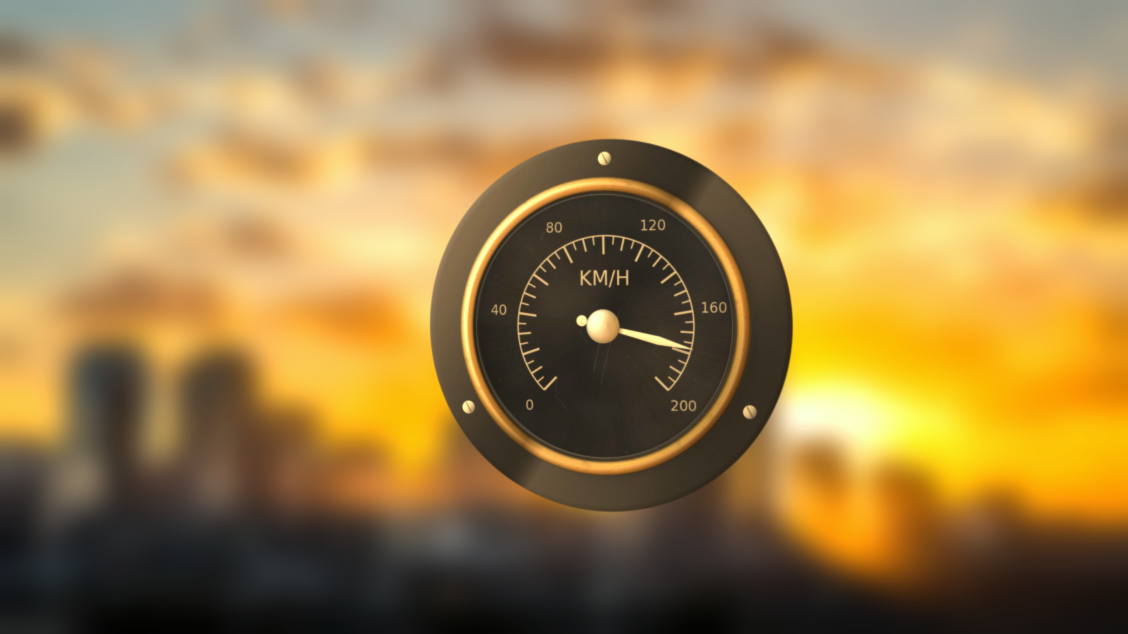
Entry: 177.5 km/h
